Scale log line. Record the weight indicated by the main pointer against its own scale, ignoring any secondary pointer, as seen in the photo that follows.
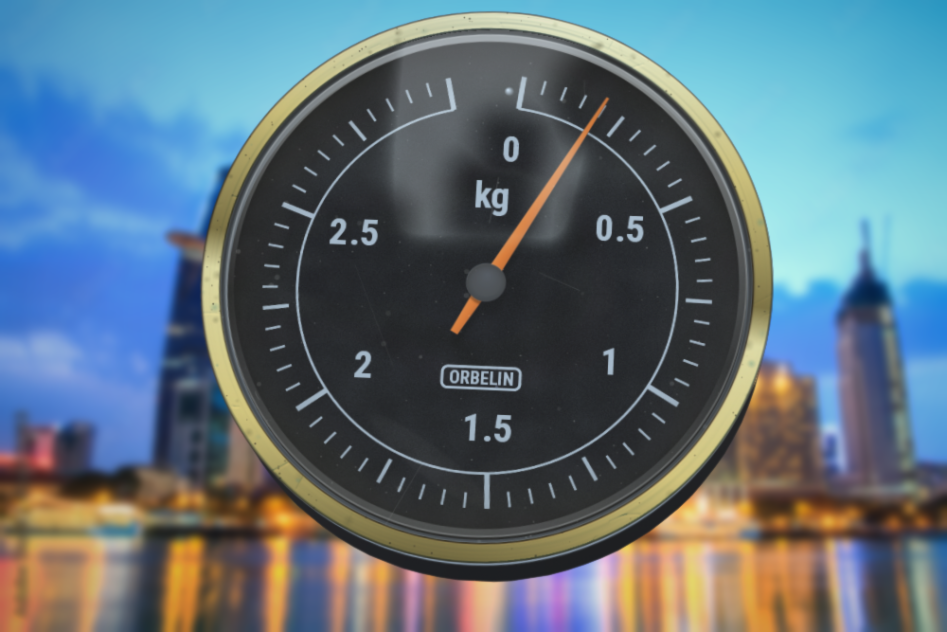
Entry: 0.2 kg
